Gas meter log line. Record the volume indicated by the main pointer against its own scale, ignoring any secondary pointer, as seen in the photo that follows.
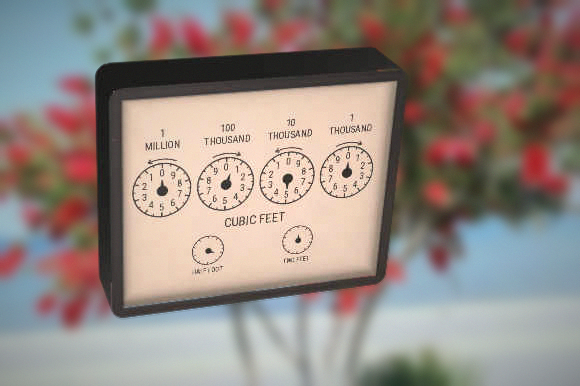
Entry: 5000 ft³
